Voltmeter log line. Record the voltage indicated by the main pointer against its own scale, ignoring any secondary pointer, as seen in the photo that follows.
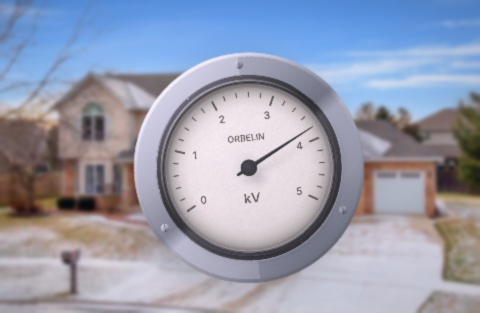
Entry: 3.8 kV
